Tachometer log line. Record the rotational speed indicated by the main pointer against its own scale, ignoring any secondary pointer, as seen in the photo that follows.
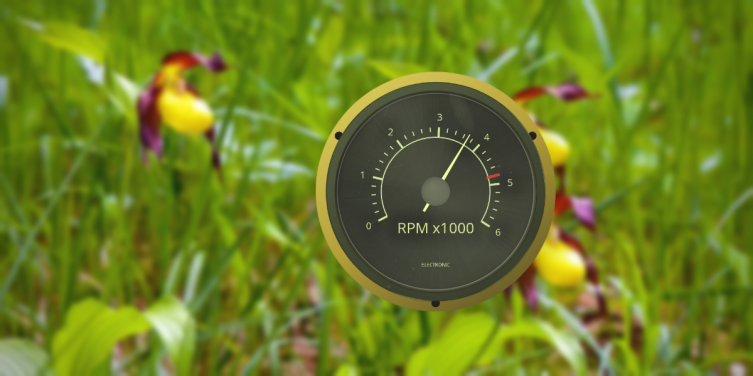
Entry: 3700 rpm
